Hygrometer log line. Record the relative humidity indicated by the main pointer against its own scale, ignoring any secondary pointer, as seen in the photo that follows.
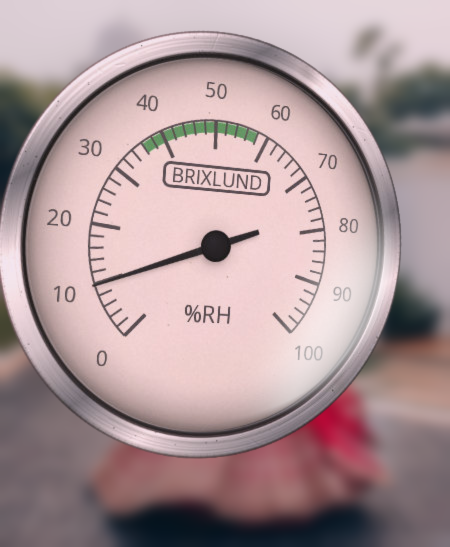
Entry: 10 %
